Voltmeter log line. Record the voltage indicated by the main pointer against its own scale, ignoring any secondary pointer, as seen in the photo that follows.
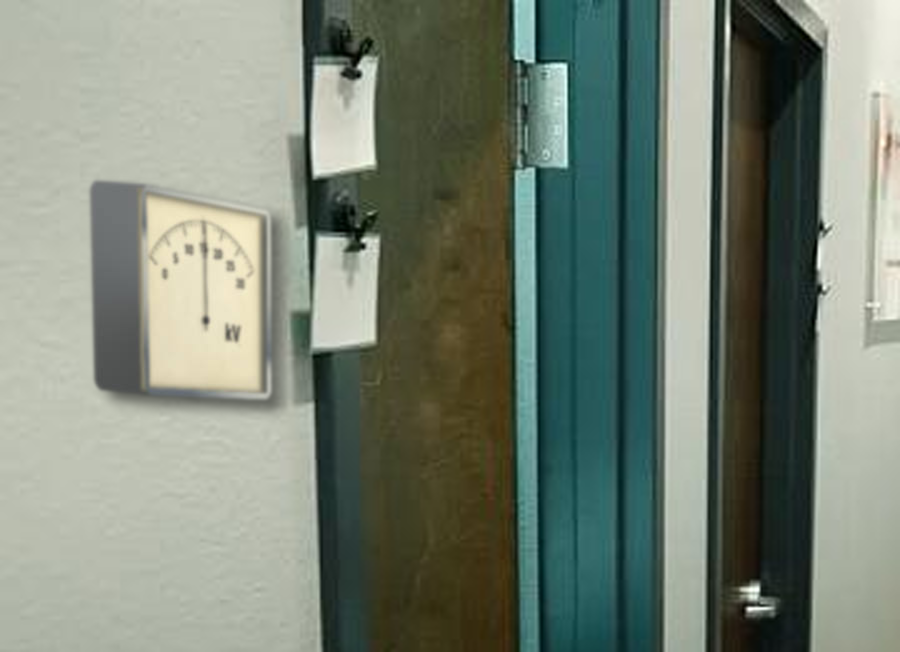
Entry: 15 kV
